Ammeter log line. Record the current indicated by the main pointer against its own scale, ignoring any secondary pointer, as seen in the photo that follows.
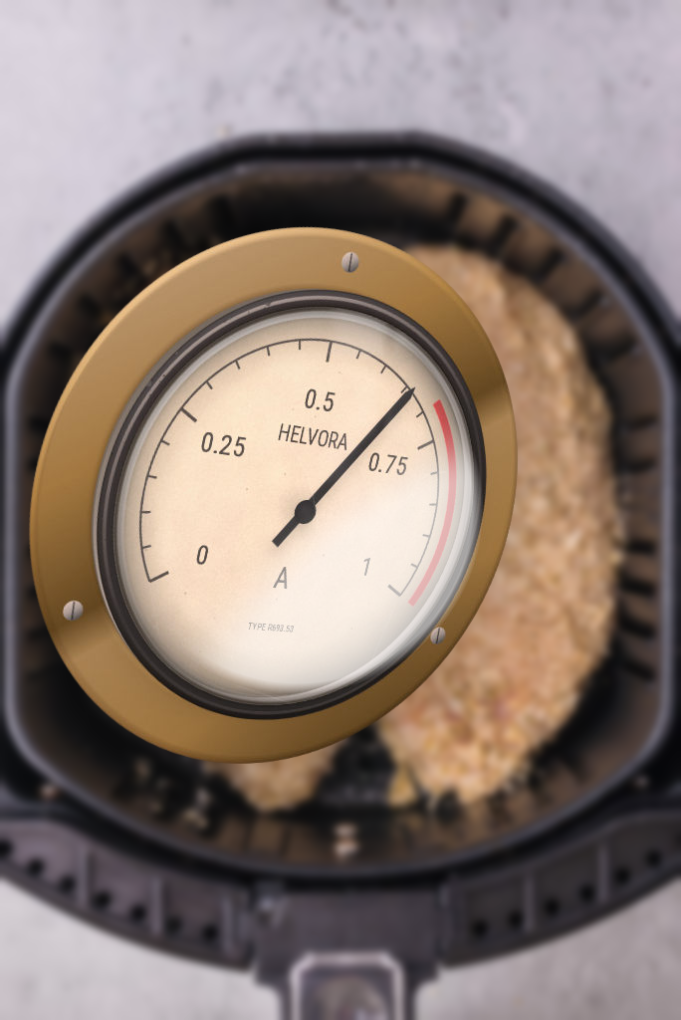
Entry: 0.65 A
